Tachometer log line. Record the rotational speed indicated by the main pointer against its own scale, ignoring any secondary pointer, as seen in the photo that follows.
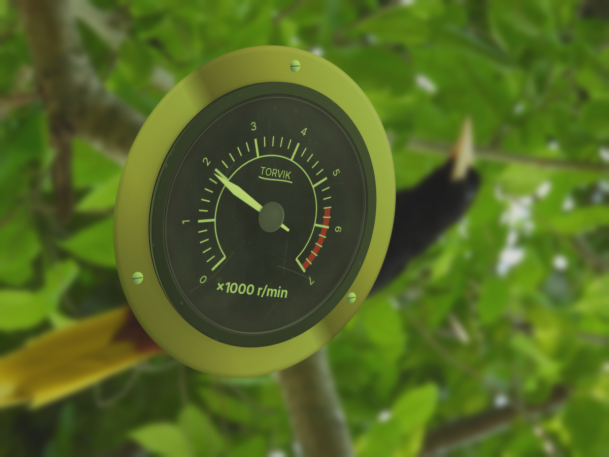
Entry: 1900 rpm
